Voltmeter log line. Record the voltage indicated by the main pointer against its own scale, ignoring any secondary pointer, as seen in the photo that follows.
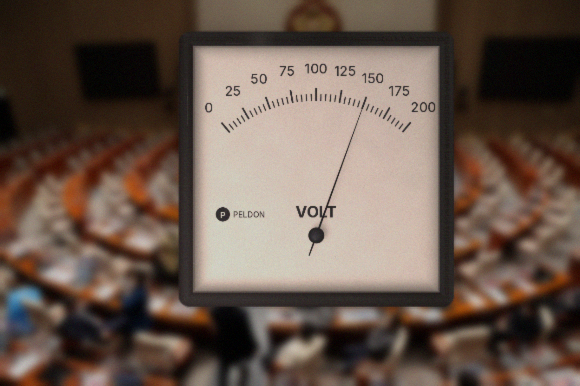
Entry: 150 V
